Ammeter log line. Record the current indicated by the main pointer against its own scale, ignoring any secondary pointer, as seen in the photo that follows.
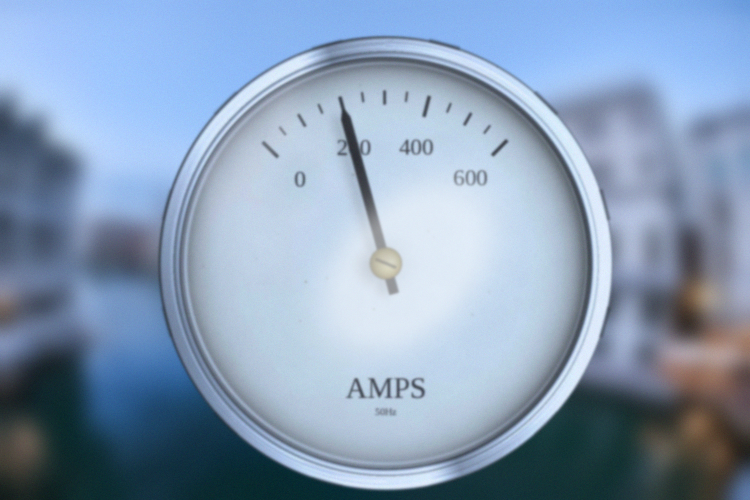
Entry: 200 A
